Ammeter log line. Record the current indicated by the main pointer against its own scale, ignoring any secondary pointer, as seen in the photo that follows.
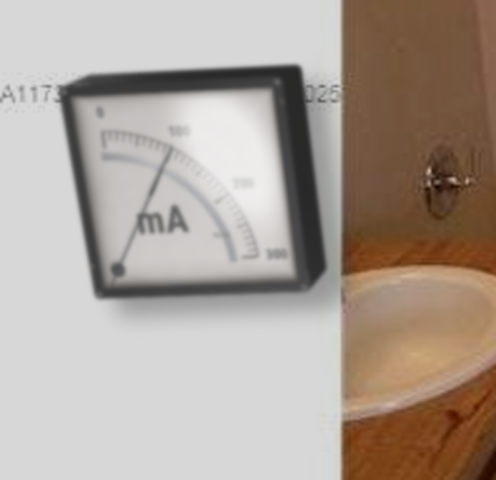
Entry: 100 mA
